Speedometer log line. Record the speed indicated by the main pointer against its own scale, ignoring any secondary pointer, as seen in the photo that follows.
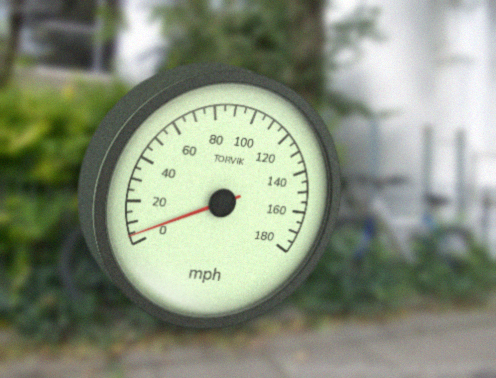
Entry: 5 mph
